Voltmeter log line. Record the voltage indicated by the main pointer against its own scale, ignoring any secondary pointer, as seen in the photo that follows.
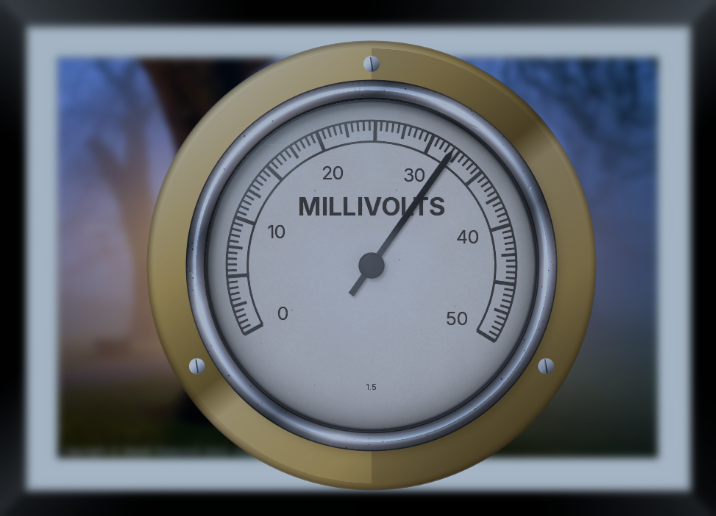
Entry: 32 mV
